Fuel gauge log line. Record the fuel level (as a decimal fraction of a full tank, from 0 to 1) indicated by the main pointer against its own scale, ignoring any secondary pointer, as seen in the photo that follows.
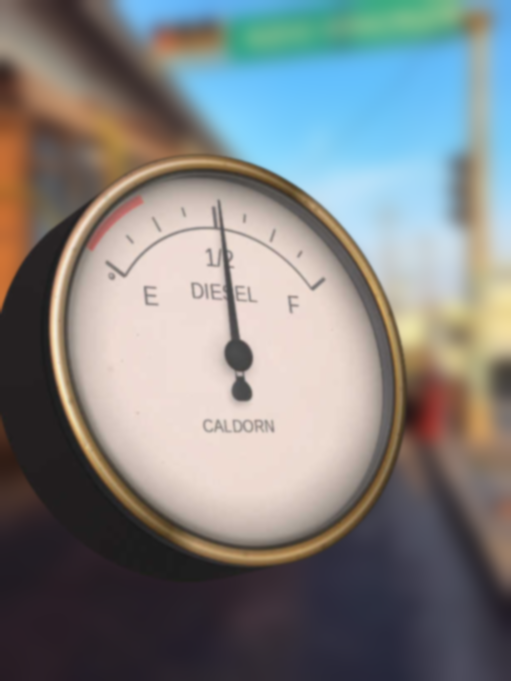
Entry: 0.5
